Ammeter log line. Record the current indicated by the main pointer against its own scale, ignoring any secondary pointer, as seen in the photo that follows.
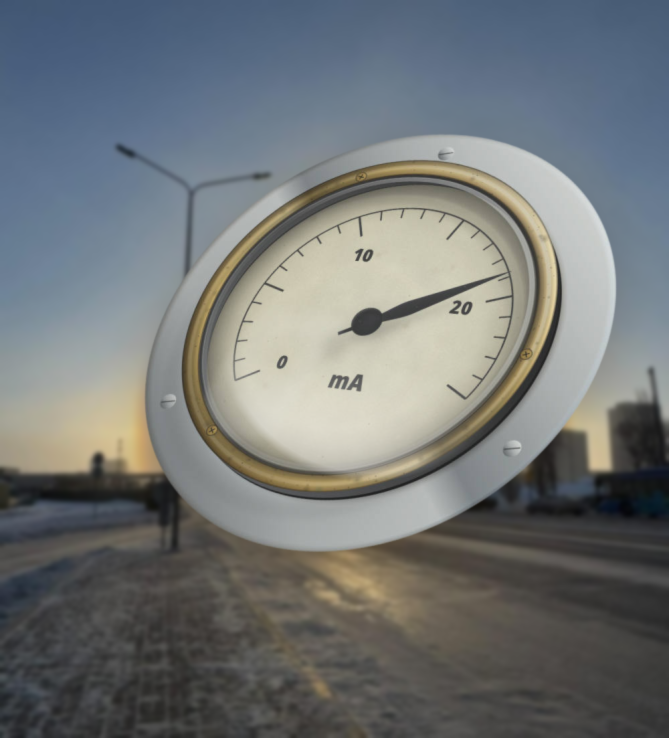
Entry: 19 mA
